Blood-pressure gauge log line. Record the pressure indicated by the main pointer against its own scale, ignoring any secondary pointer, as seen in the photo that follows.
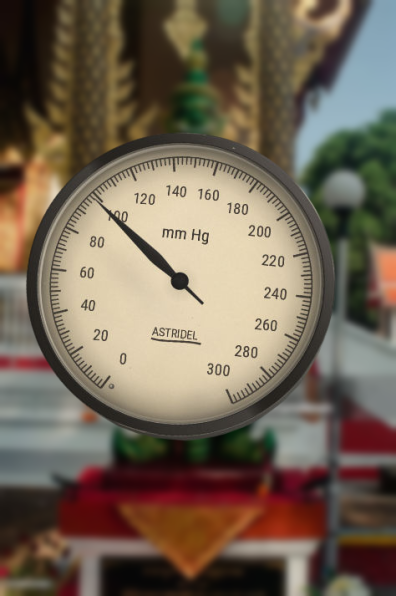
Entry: 98 mmHg
